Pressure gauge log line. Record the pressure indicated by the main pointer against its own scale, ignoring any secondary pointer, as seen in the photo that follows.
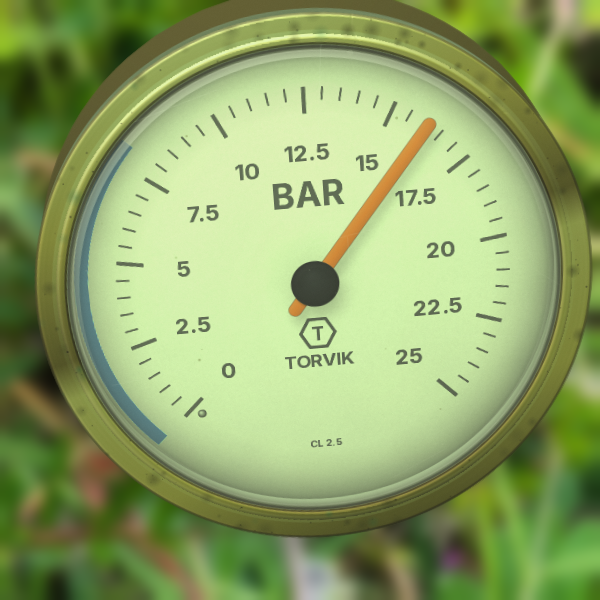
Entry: 16 bar
